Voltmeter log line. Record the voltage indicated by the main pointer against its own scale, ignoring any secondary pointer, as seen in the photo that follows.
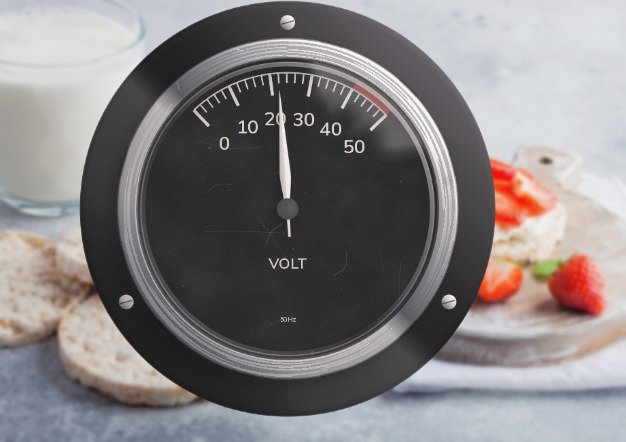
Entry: 22 V
